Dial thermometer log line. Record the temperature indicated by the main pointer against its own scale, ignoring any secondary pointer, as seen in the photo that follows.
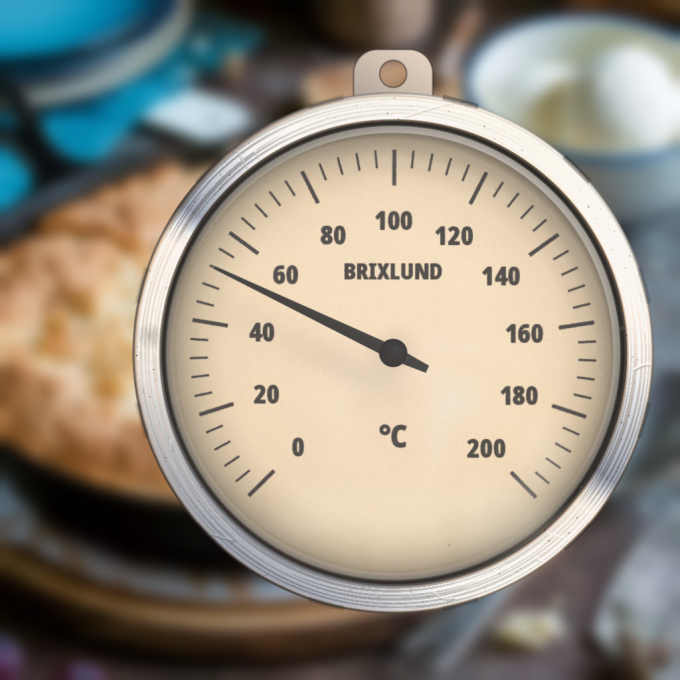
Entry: 52 °C
